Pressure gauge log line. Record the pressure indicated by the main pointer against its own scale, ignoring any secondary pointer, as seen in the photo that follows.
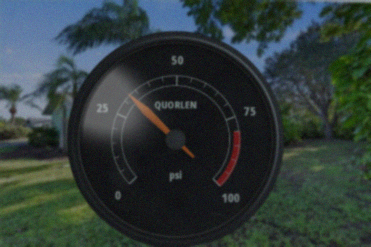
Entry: 32.5 psi
